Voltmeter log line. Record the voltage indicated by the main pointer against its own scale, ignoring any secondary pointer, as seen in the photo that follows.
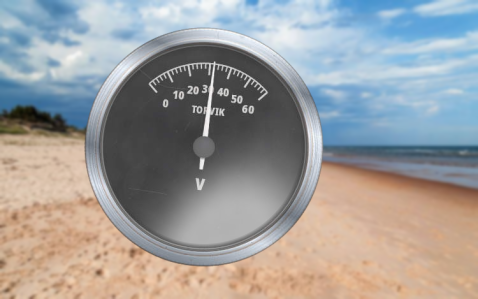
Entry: 32 V
